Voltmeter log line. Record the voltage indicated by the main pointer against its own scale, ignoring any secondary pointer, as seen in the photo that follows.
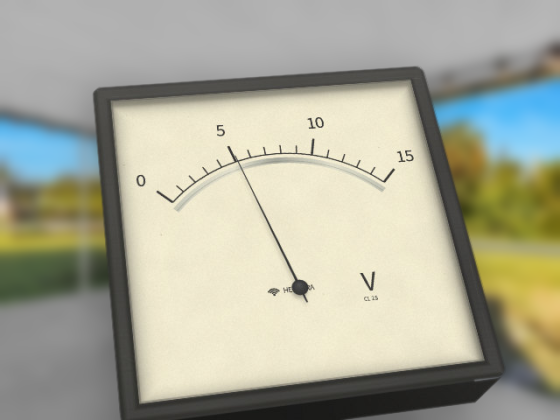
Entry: 5 V
